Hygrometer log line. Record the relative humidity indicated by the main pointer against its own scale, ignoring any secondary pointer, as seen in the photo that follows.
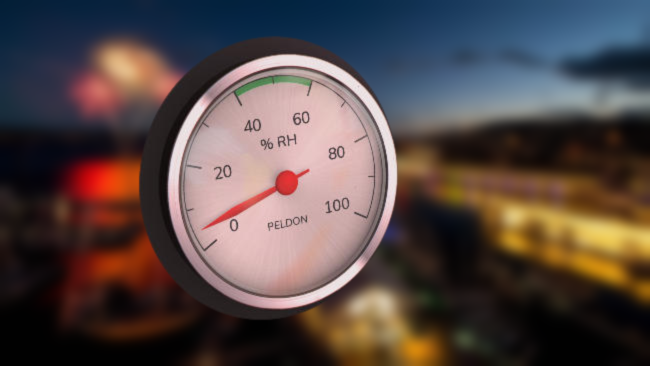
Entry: 5 %
